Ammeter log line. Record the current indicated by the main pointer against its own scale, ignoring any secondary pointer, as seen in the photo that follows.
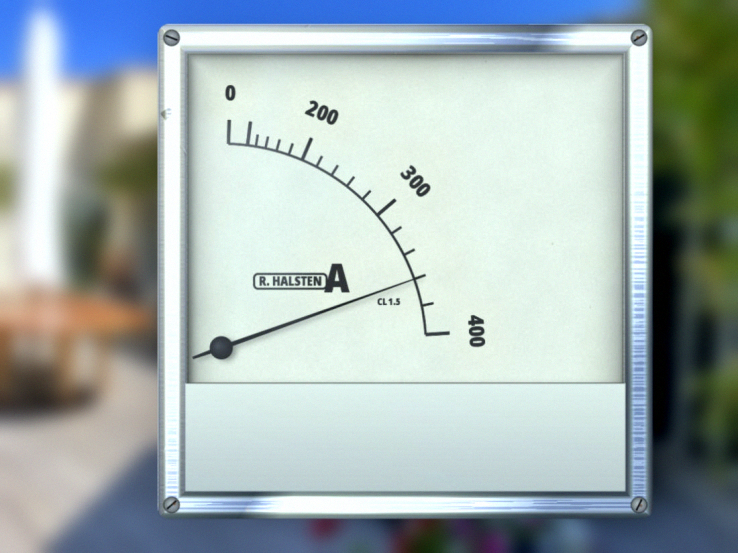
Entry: 360 A
